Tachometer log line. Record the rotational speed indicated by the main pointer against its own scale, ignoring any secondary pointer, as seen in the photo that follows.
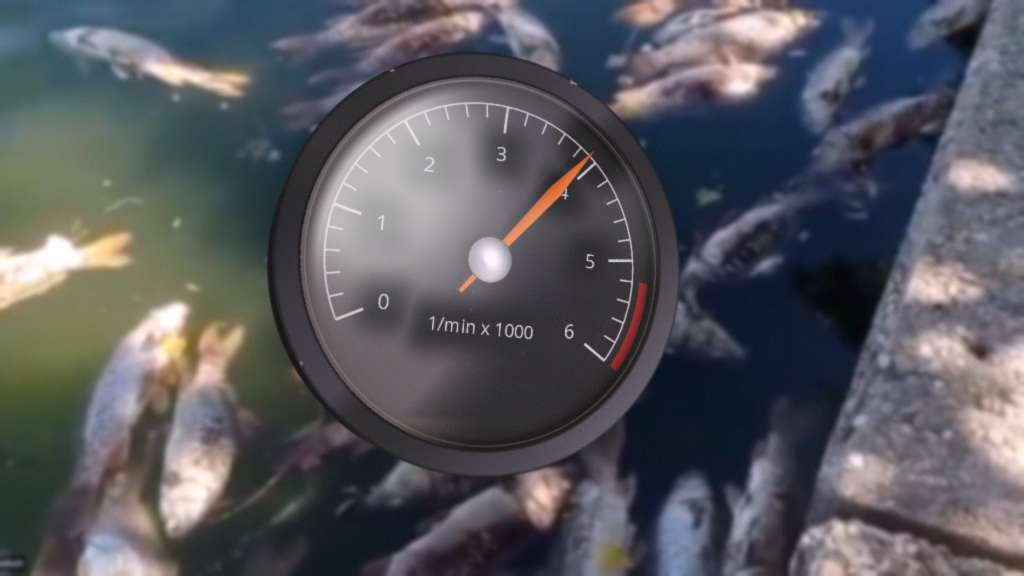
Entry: 3900 rpm
